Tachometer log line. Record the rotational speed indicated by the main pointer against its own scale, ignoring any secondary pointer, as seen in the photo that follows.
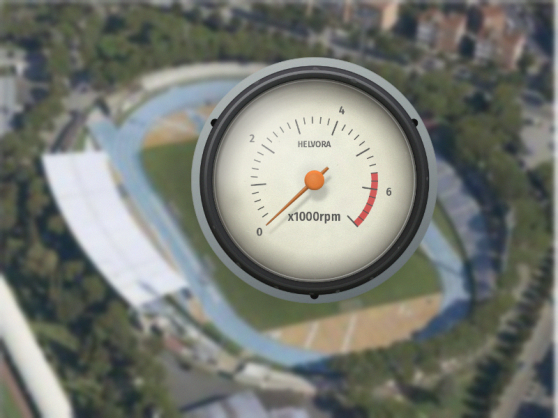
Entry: 0 rpm
